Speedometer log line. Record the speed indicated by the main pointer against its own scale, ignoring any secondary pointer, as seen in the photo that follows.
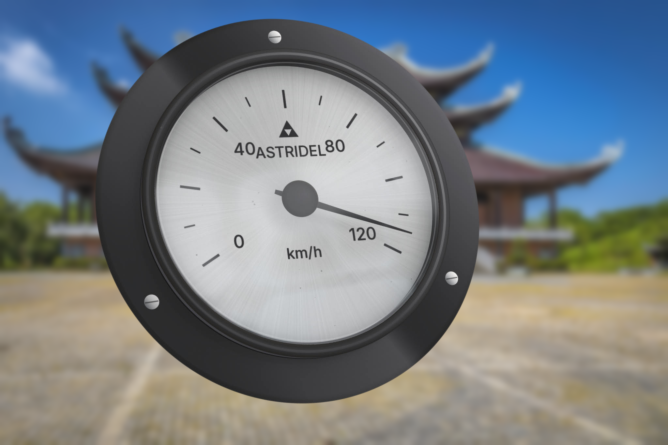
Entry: 115 km/h
